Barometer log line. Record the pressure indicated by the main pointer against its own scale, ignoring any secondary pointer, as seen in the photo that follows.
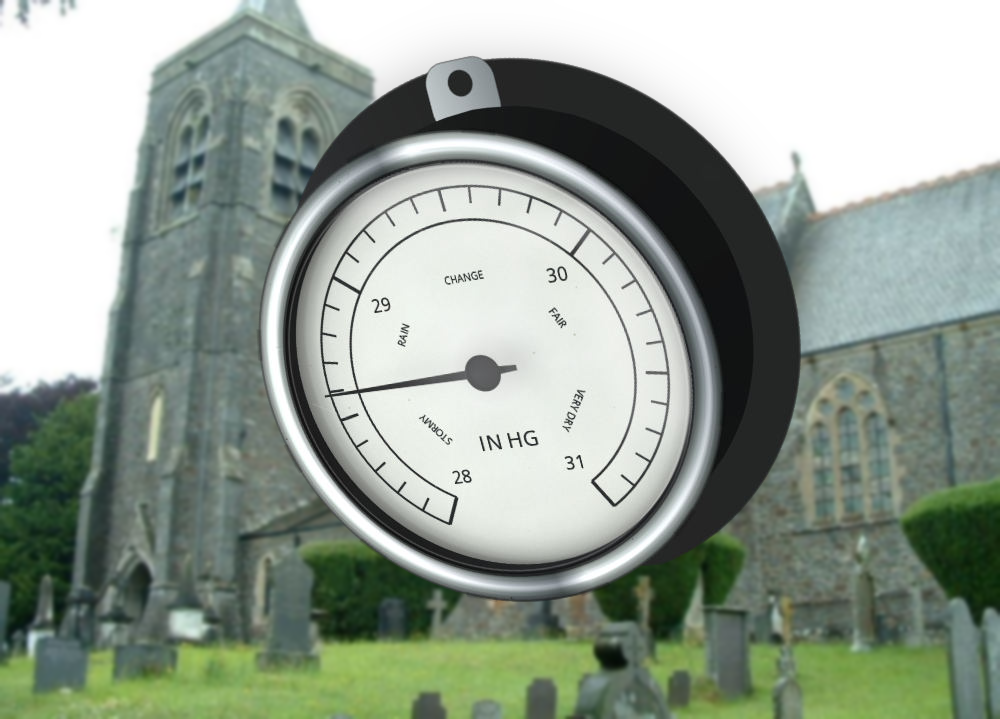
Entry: 28.6 inHg
